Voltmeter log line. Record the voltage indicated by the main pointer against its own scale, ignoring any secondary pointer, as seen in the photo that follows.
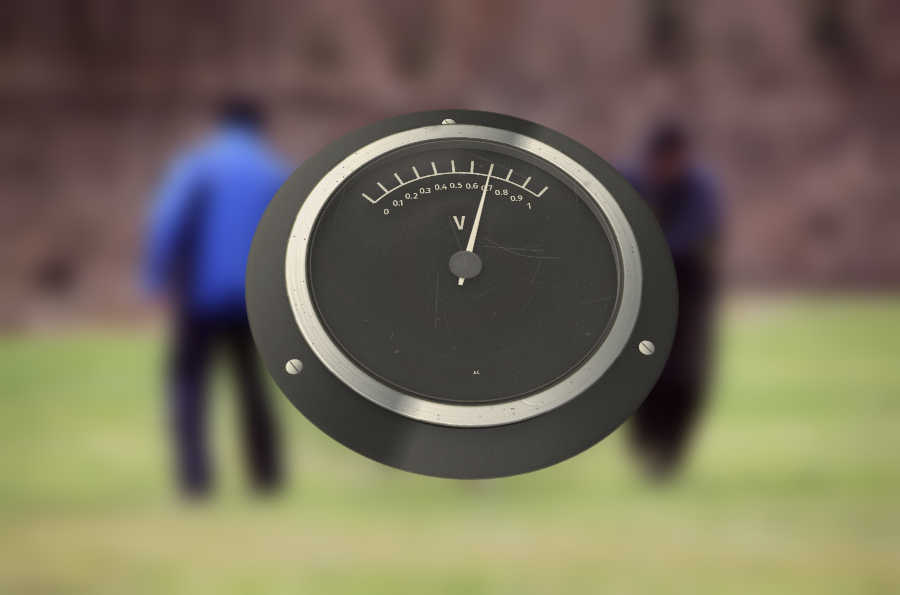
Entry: 0.7 V
